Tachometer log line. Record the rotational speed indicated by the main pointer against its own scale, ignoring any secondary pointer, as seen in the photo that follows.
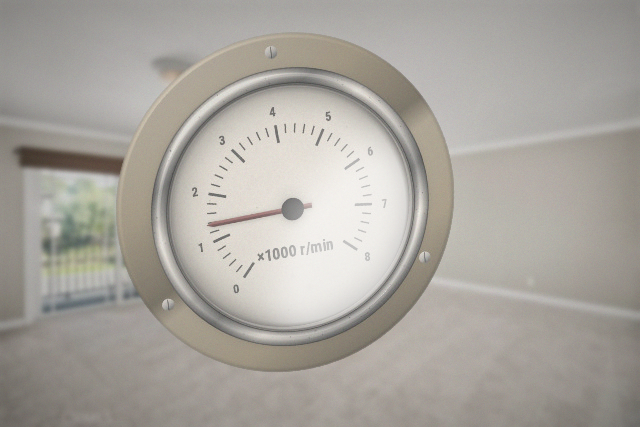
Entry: 1400 rpm
